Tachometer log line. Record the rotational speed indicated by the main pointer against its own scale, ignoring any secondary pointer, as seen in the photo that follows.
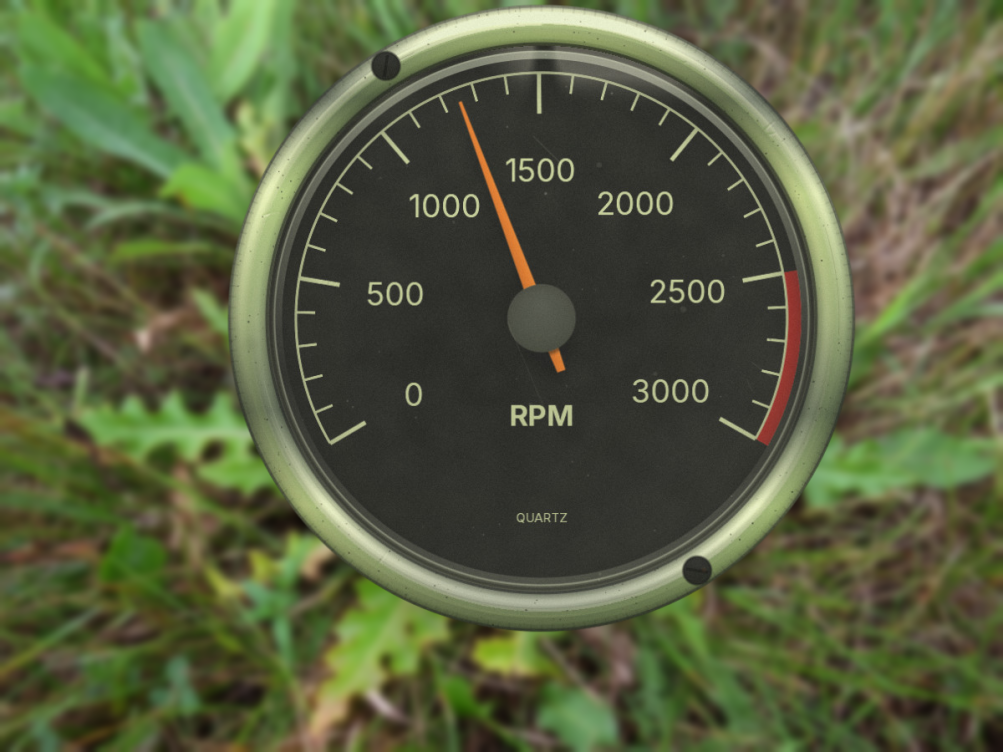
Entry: 1250 rpm
